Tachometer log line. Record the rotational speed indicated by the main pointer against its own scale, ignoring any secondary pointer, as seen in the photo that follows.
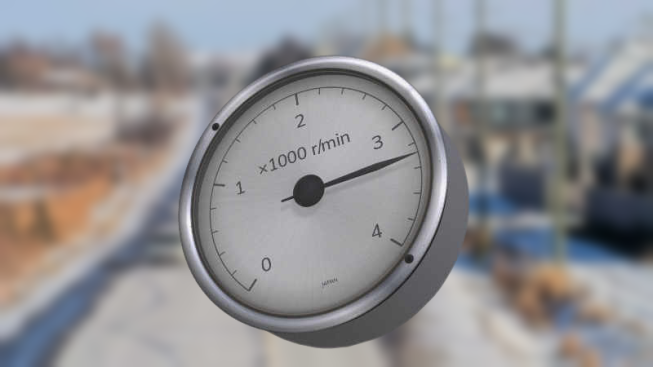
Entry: 3300 rpm
